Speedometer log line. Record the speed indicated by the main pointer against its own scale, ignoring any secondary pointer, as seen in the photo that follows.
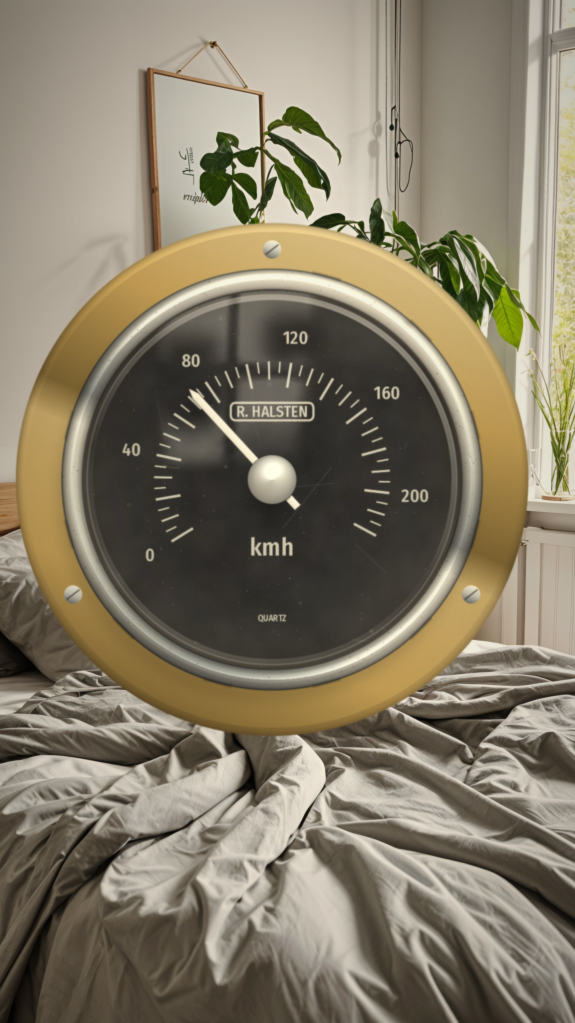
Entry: 72.5 km/h
